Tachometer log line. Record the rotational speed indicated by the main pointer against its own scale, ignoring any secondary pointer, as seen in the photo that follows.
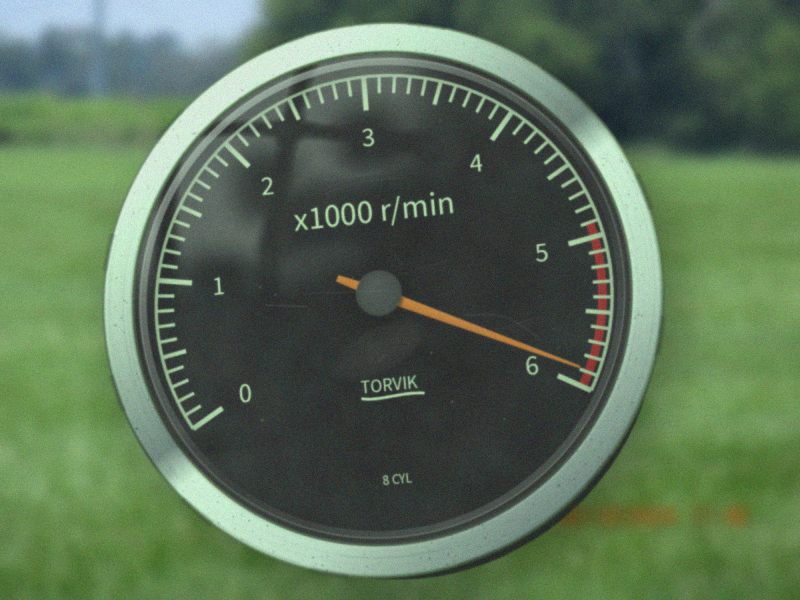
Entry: 5900 rpm
